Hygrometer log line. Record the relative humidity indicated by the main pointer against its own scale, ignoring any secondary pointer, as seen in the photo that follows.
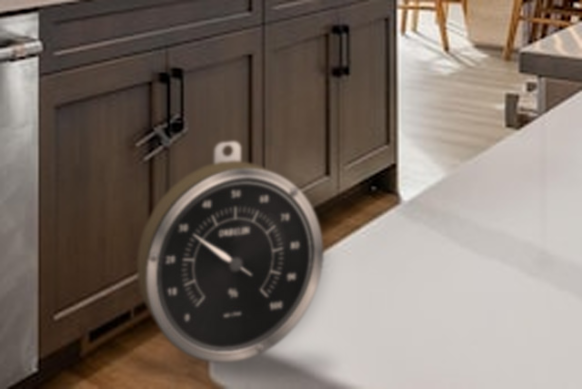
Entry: 30 %
